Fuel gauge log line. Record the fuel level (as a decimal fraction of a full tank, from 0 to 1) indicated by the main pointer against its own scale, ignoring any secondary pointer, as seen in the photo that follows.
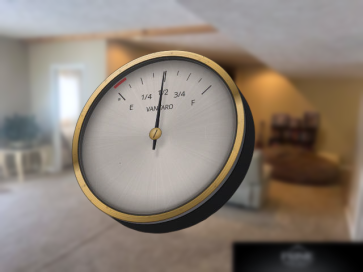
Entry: 0.5
